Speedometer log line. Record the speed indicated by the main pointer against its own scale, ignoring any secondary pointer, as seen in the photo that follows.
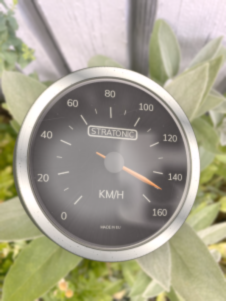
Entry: 150 km/h
